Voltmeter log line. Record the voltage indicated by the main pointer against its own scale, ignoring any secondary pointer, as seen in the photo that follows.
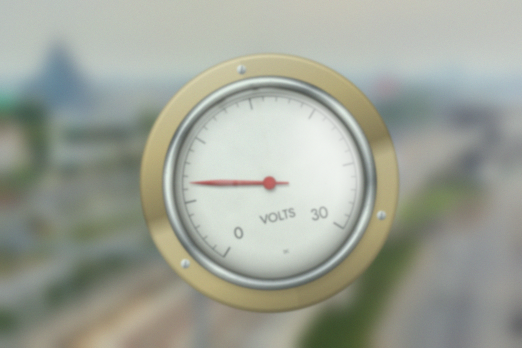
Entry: 6.5 V
